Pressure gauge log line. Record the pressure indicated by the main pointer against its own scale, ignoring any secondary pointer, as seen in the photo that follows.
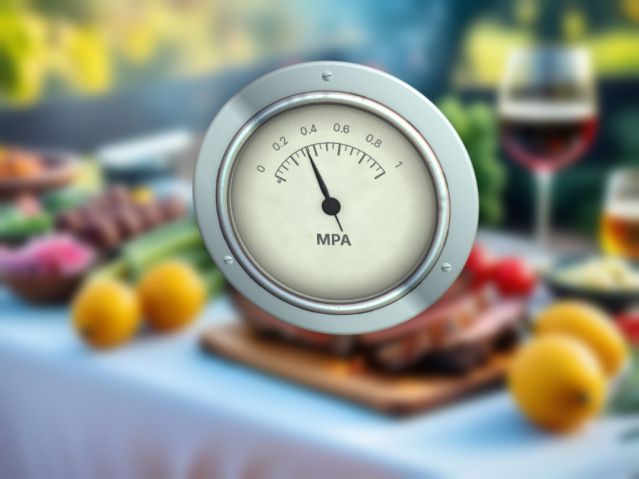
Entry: 0.35 MPa
